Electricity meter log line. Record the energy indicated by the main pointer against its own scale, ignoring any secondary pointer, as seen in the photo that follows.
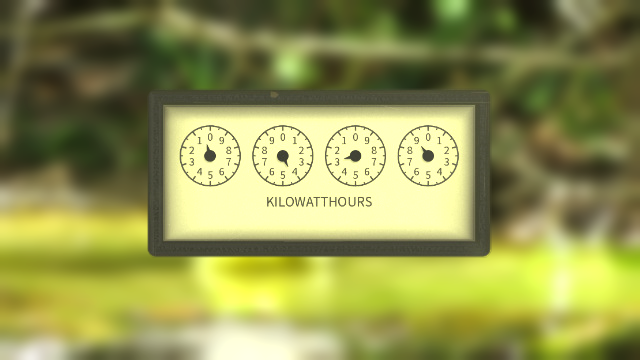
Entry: 429 kWh
